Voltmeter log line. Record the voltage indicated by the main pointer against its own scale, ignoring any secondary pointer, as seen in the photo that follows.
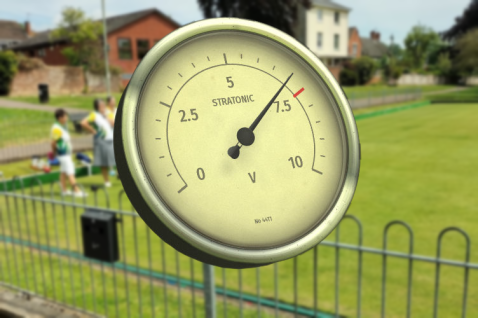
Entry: 7 V
